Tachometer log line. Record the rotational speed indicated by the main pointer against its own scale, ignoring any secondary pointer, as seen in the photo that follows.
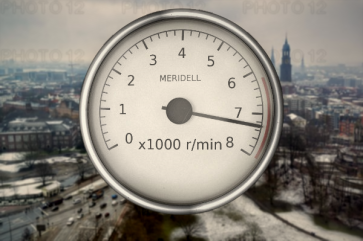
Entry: 7300 rpm
